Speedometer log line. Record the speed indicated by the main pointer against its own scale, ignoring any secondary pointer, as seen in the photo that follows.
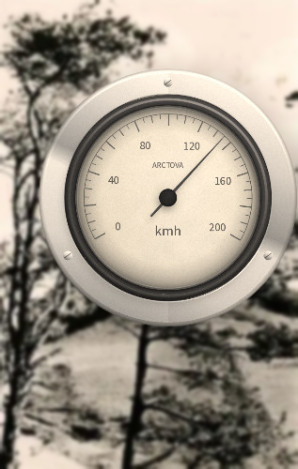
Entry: 135 km/h
